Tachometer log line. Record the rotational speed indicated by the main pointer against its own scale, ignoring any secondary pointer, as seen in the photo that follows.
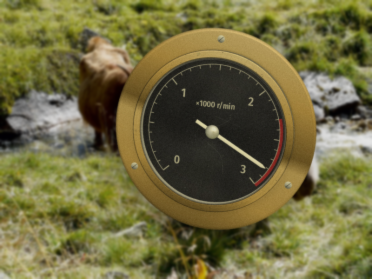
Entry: 2800 rpm
